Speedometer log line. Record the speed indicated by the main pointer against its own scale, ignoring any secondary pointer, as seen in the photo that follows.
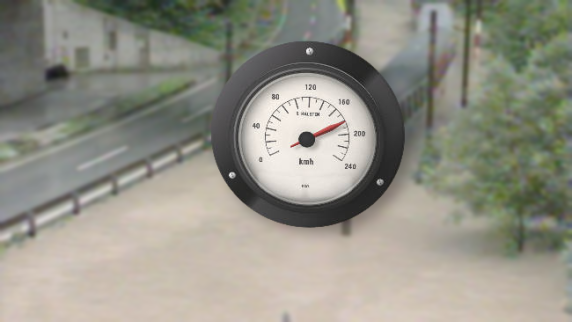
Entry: 180 km/h
